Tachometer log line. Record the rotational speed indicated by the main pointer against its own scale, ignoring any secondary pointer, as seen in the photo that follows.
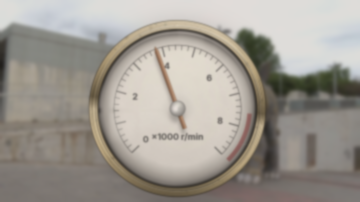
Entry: 3800 rpm
